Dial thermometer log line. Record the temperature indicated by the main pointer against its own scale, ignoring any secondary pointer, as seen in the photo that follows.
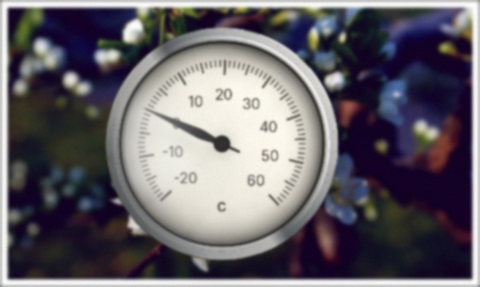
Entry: 0 °C
